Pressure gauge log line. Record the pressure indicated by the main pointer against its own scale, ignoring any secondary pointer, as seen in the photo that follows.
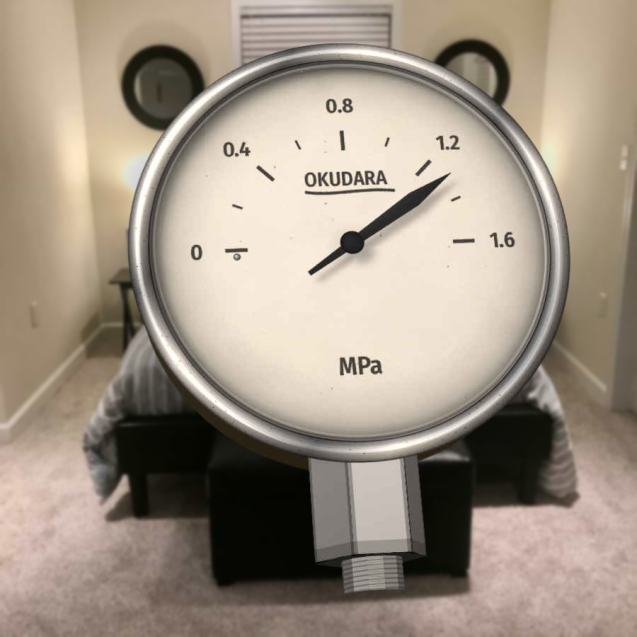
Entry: 1.3 MPa
